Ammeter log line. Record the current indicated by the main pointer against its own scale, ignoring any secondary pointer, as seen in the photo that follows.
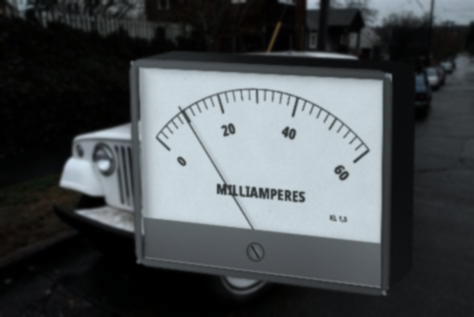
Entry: 10 mA
